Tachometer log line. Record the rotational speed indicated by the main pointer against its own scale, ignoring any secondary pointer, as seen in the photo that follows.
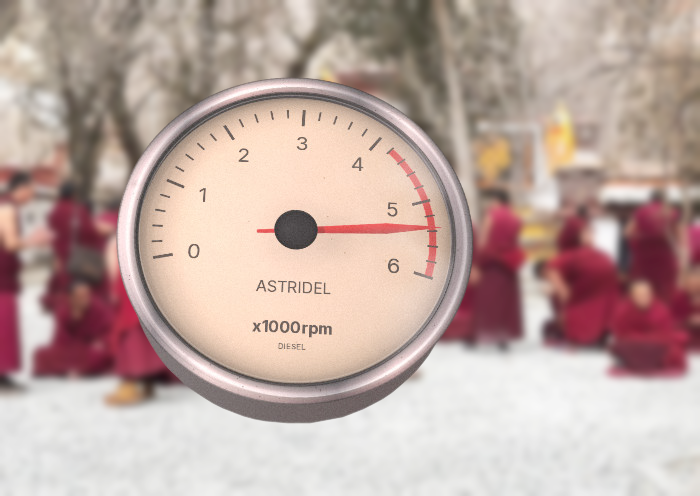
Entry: 5400 rpm
